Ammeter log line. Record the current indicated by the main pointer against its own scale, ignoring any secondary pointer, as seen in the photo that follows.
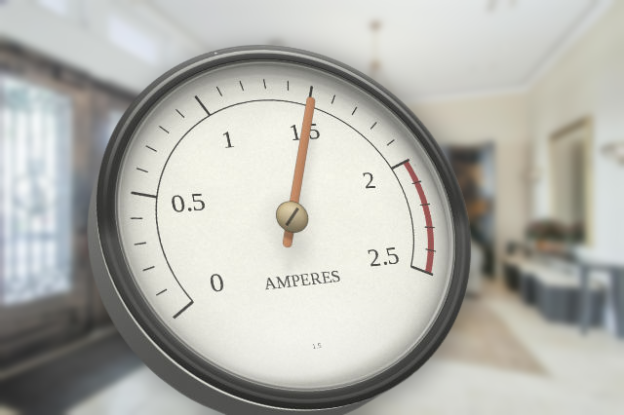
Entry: 1.5 A
